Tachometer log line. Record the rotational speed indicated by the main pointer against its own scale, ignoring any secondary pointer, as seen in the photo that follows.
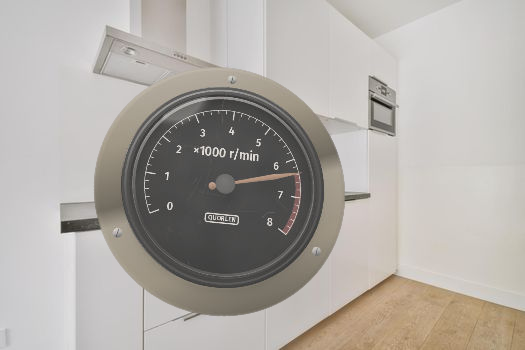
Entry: 6400 rpm
